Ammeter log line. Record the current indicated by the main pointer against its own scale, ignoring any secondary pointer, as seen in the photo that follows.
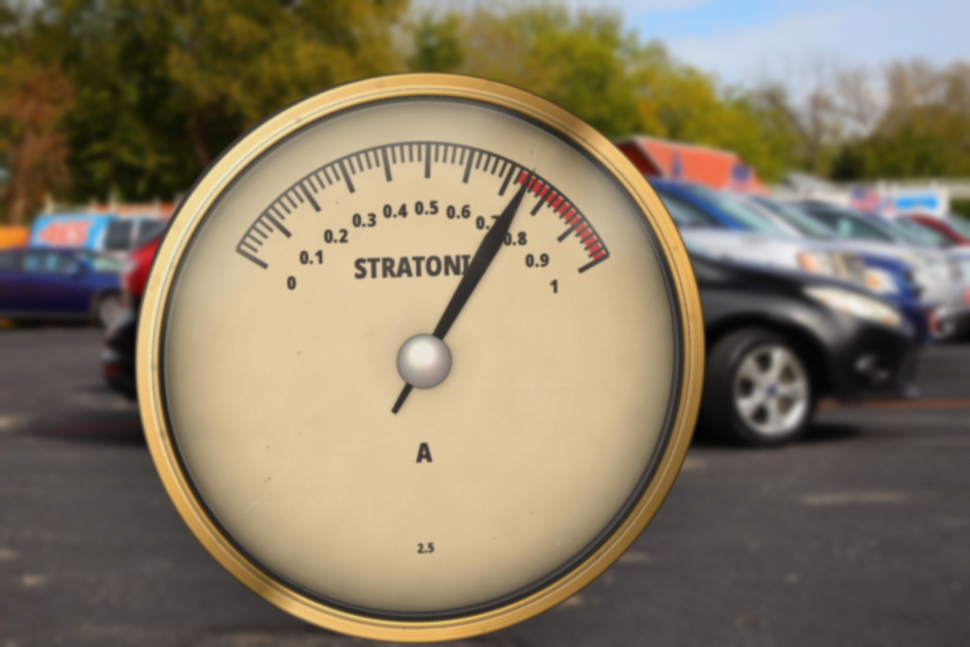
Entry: 0.74 A
